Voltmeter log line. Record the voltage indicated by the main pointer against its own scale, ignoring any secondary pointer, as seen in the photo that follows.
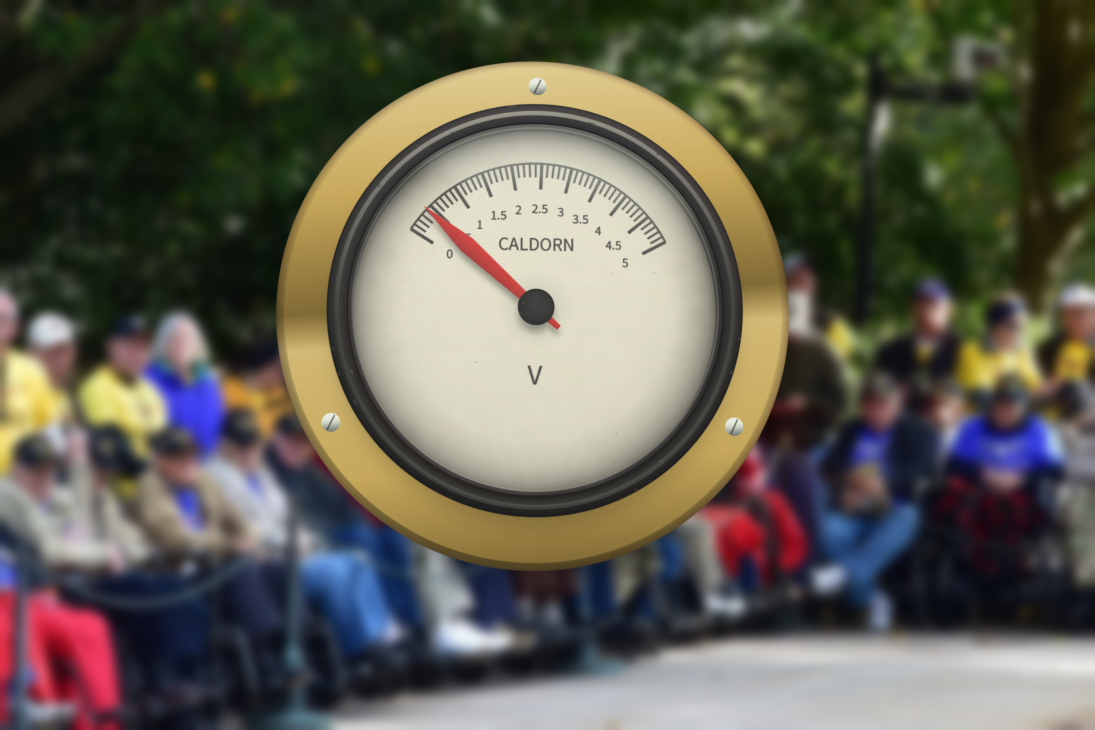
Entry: 0.4 V
